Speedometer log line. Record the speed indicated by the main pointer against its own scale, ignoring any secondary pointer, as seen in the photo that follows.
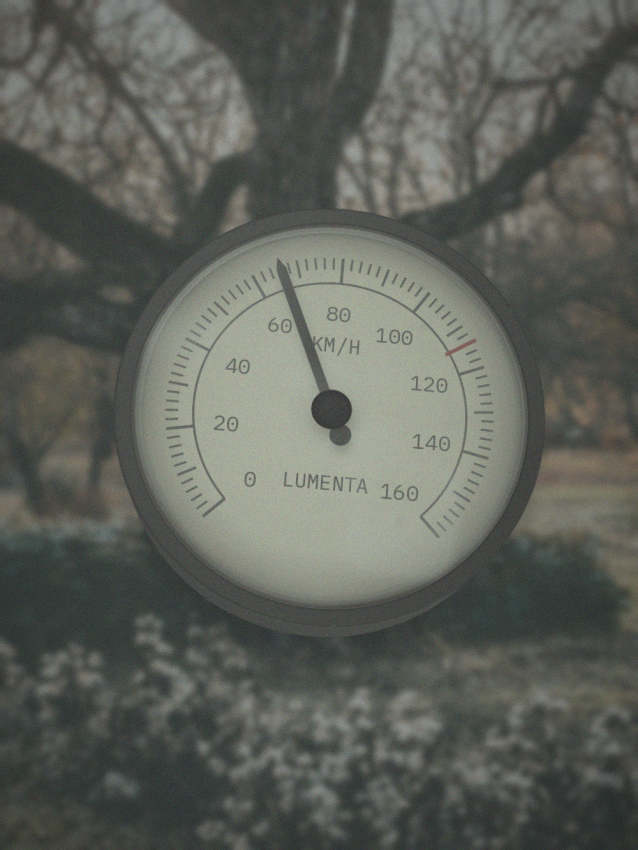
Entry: 66 km/h
